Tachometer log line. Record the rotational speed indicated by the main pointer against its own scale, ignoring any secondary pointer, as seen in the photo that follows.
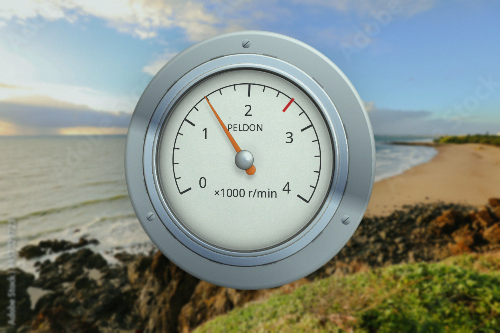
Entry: 1400 rpm
